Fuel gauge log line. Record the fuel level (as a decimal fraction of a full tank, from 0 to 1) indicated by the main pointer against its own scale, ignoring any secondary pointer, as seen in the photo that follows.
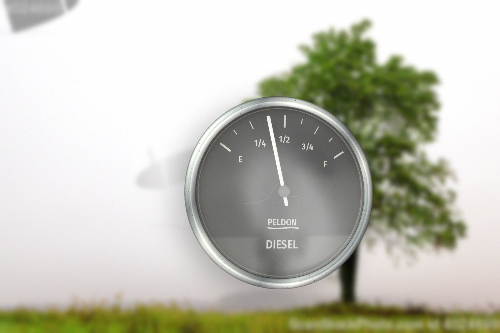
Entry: 0.375
